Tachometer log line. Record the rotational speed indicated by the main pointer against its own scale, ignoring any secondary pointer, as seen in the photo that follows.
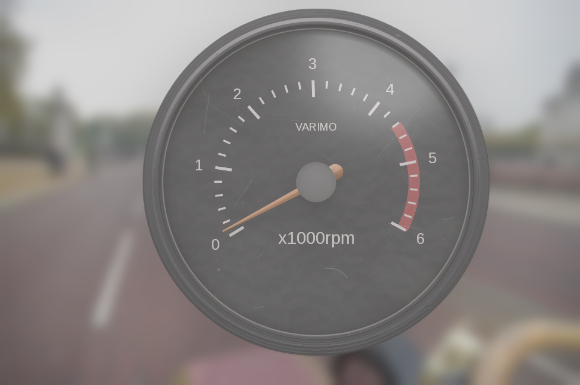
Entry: 100 rpm
